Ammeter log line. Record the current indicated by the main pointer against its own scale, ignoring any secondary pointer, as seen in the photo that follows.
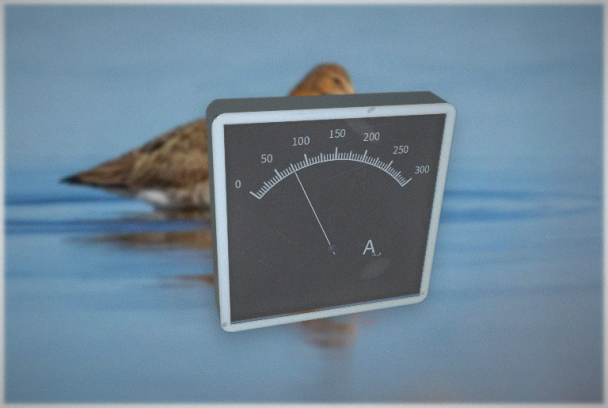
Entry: 75 A
